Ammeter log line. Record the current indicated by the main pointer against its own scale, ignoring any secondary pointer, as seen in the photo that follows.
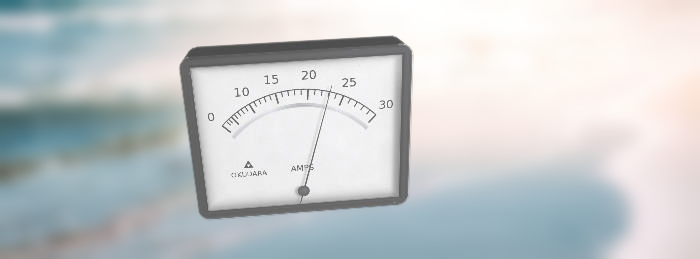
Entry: 23 A
